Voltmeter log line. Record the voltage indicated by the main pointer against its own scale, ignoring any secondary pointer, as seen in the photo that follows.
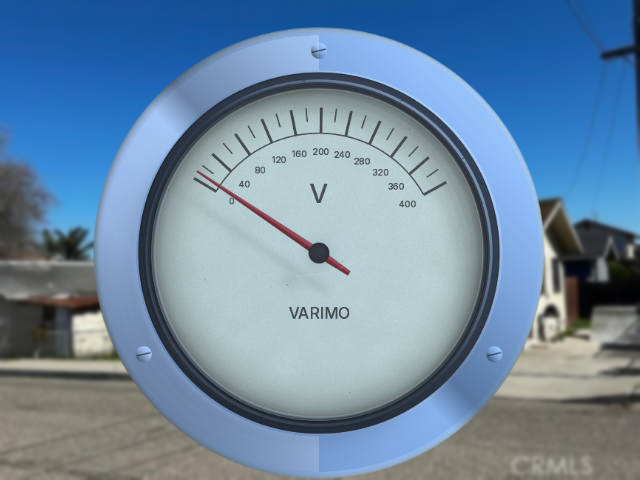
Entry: 10 V
